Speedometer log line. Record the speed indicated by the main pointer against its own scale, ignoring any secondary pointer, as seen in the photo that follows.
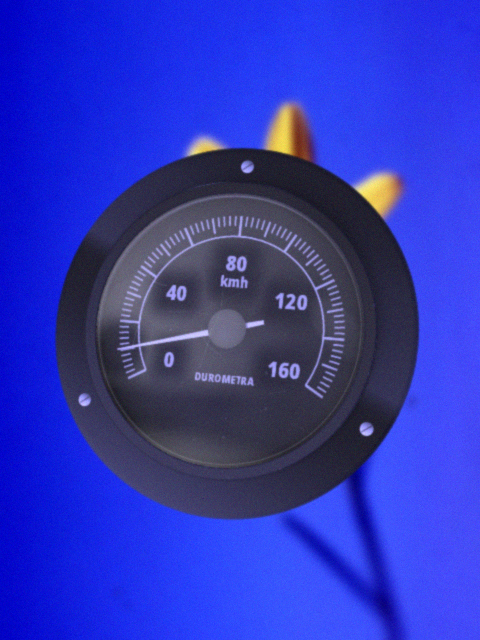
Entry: 10 km/h
